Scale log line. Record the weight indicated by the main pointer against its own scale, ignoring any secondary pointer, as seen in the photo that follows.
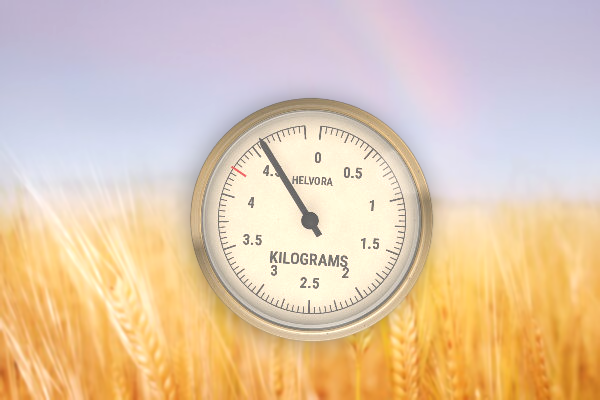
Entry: 4.6 kg
